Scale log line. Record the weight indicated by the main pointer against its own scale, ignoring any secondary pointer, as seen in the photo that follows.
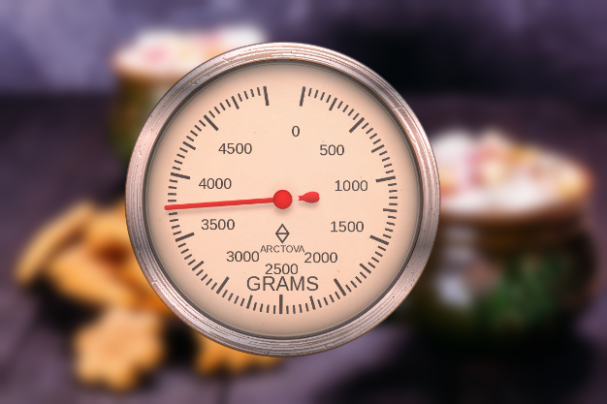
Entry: 3750 g
